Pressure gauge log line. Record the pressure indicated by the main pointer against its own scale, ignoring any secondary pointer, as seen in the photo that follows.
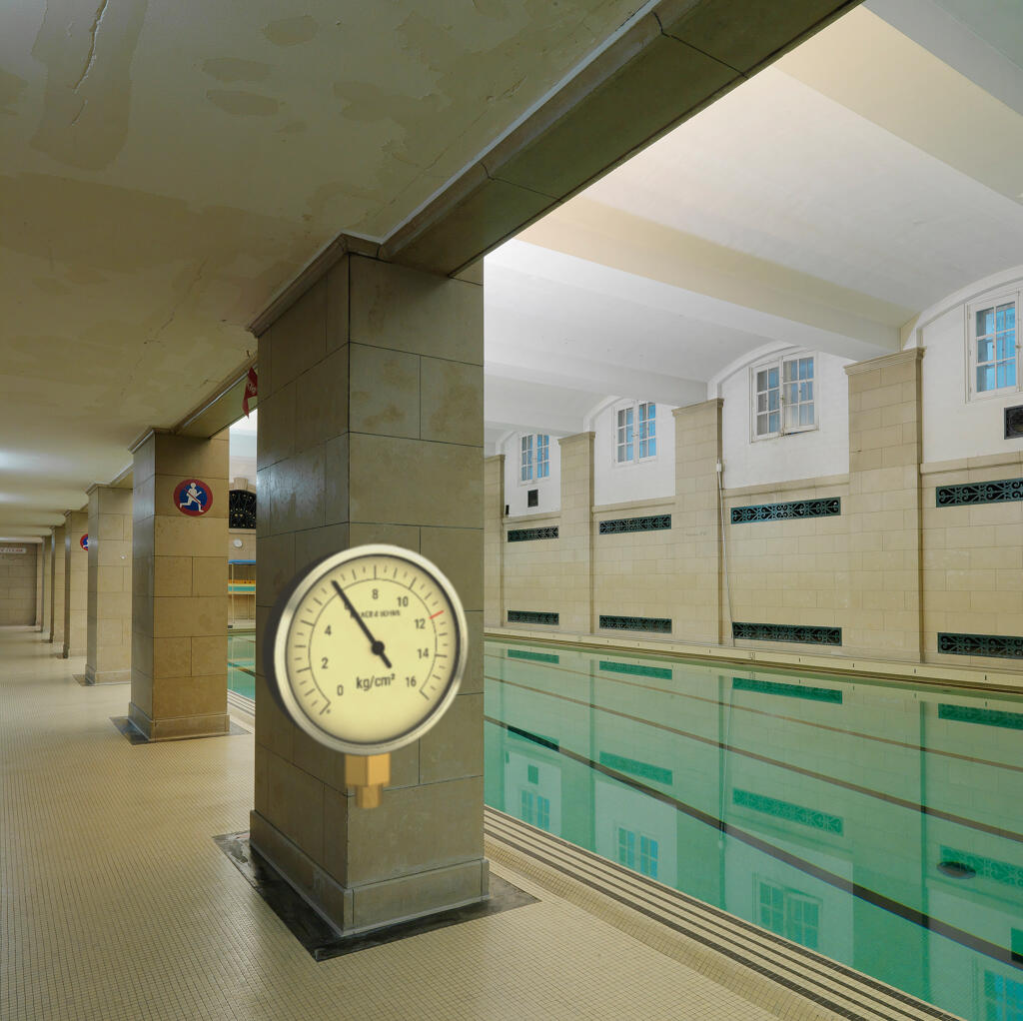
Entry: 6 kg/cm²
